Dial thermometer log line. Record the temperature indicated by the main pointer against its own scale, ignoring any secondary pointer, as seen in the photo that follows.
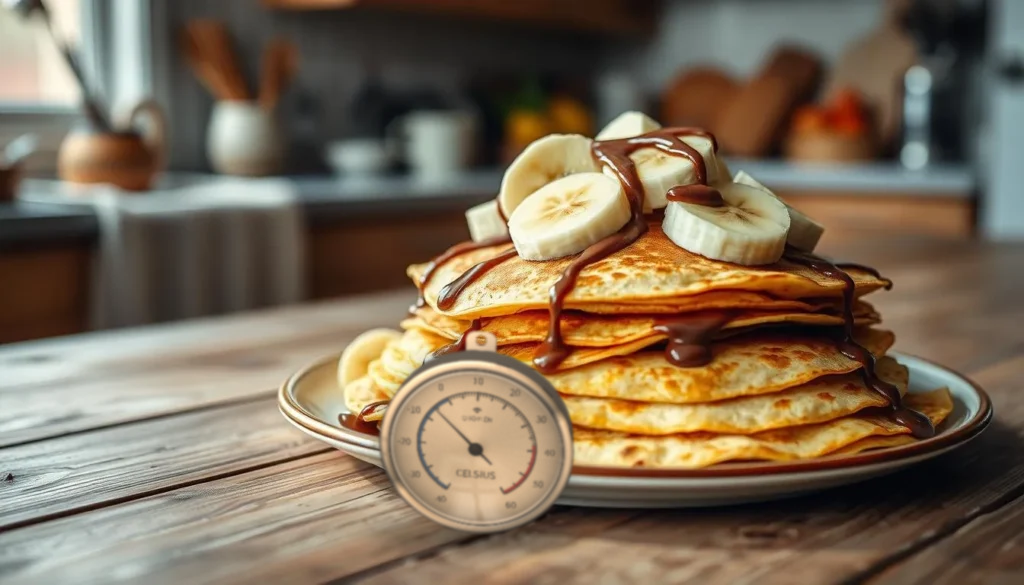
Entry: -5 °C
